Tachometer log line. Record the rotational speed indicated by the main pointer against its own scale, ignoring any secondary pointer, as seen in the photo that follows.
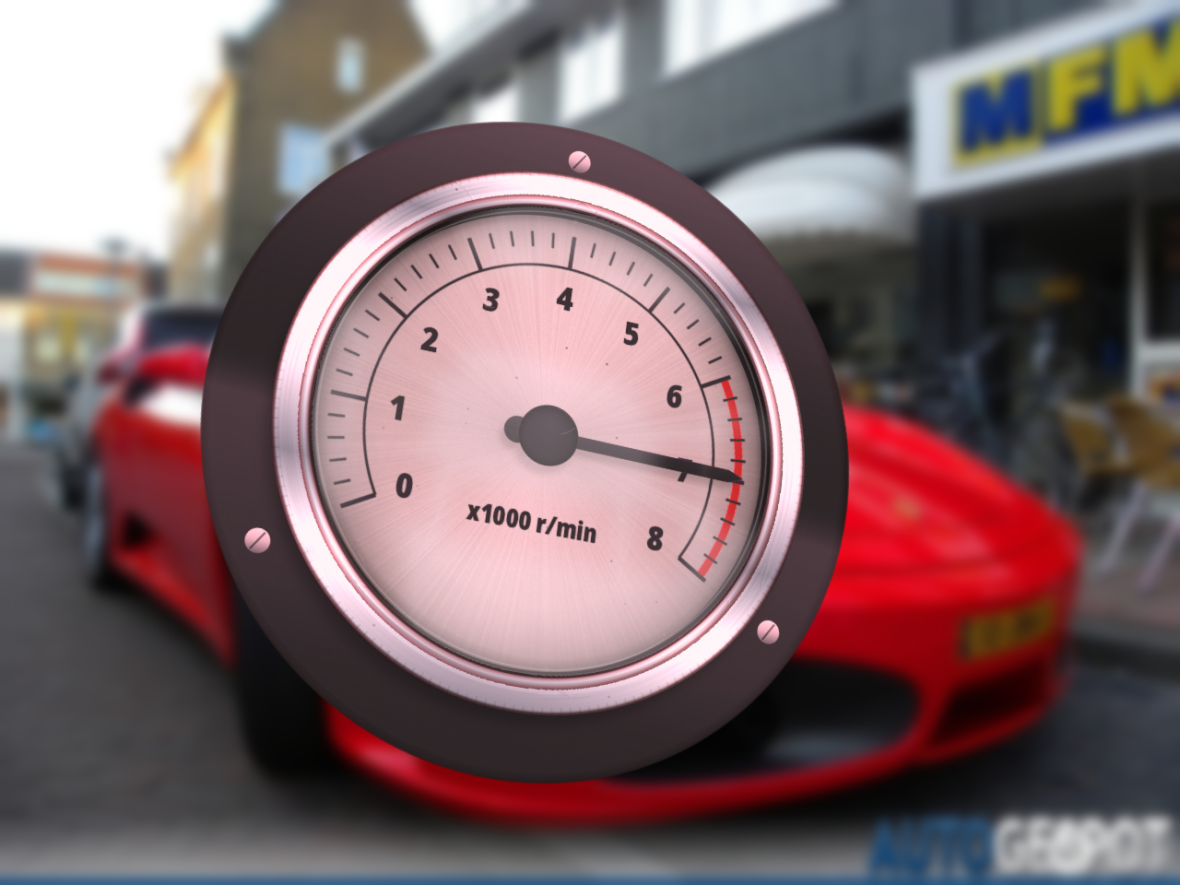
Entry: 7000 rpm
